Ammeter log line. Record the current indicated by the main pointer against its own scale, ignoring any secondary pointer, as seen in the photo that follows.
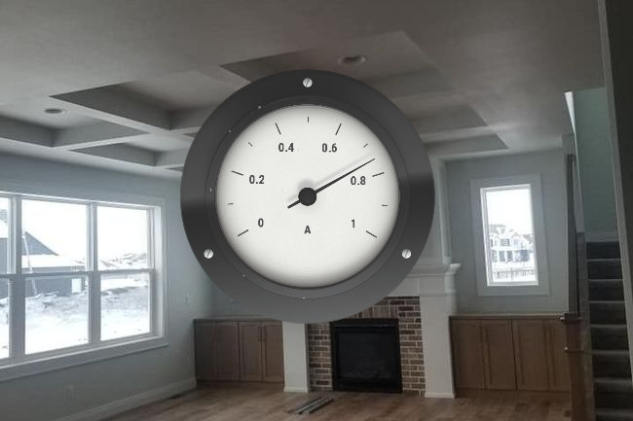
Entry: 0.75 A
